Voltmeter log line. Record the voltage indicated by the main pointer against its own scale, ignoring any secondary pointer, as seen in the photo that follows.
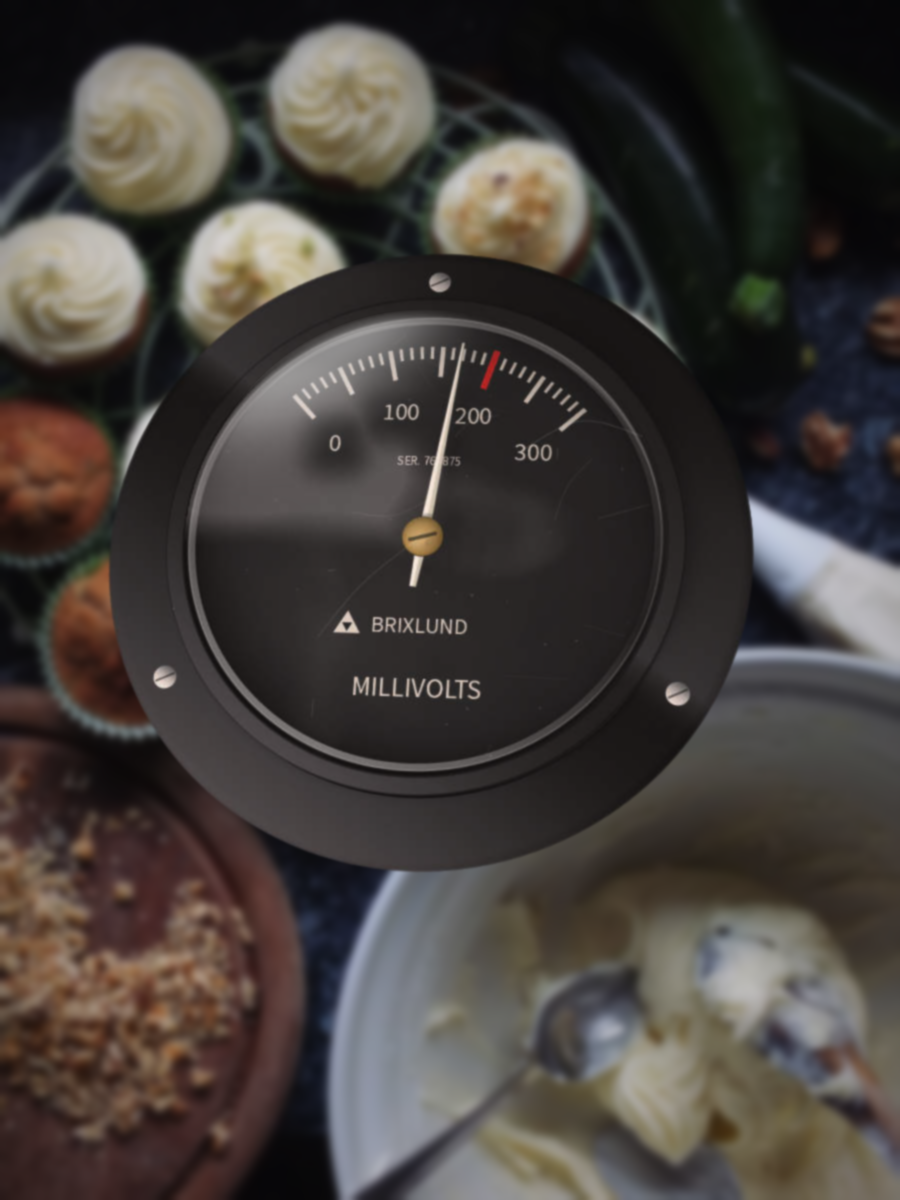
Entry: 170 mV
